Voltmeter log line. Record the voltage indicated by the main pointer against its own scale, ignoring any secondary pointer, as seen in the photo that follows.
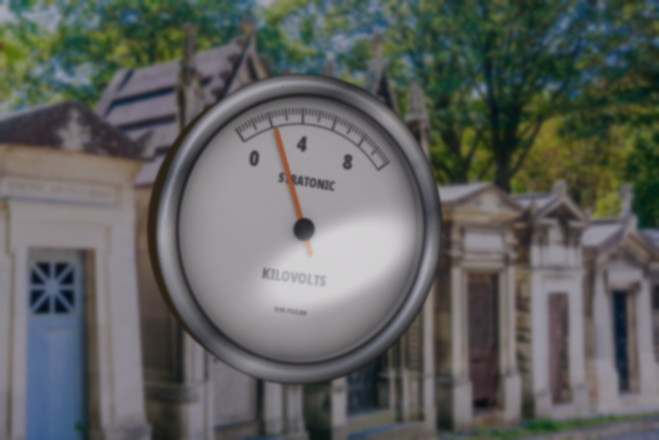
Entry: 2 kV
